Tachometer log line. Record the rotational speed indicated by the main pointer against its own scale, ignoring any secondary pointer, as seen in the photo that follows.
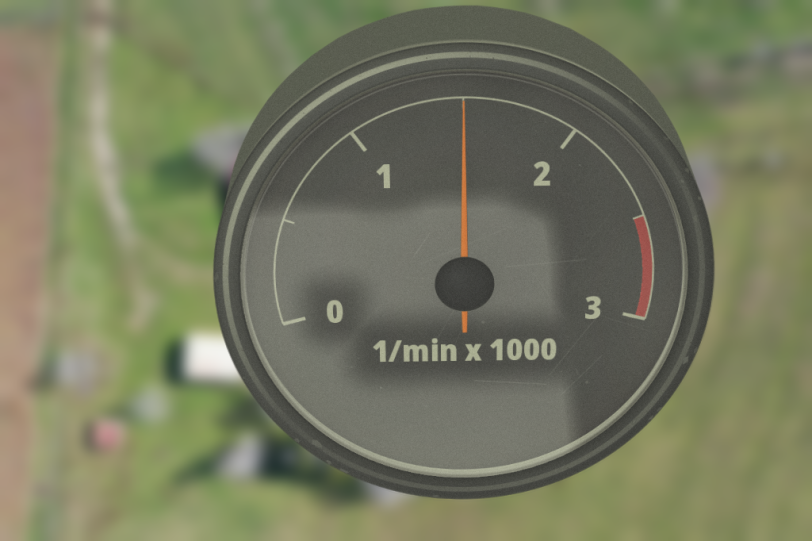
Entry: 1500 rpm
